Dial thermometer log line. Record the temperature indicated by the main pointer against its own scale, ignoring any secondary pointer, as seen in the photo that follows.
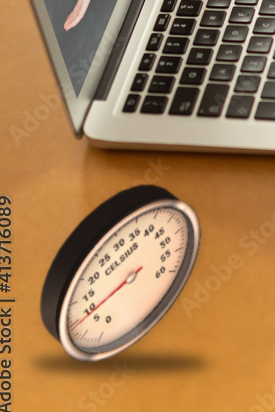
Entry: 10 °C
